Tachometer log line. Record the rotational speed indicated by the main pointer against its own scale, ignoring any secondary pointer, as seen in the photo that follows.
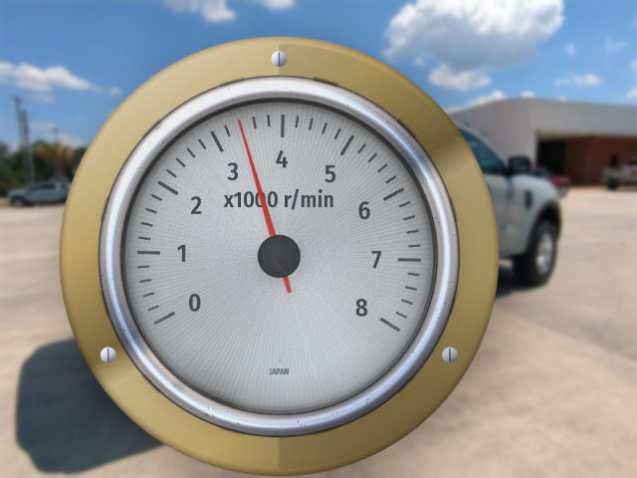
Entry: 3400 rpm
